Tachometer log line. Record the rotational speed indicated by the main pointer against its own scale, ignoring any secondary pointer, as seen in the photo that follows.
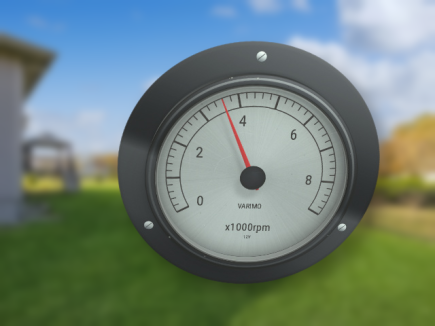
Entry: 3600 rpm
